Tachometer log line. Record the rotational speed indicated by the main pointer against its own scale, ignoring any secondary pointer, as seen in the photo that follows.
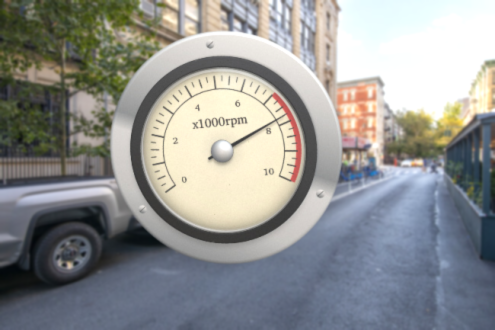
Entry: 7750 rpm
